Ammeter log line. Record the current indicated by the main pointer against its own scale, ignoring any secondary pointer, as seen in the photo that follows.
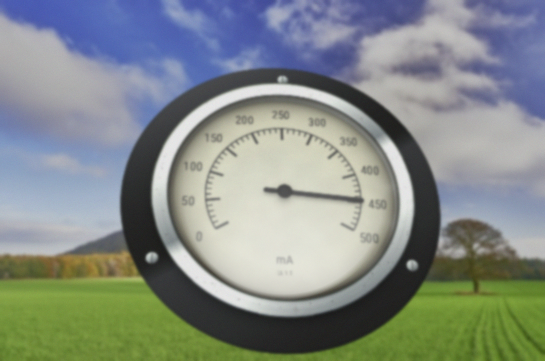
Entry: 450 mA
